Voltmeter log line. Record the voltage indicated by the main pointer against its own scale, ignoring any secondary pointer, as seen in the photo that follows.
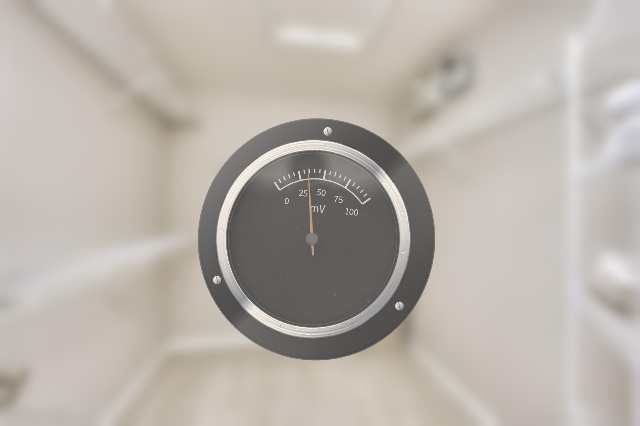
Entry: 35 mV
